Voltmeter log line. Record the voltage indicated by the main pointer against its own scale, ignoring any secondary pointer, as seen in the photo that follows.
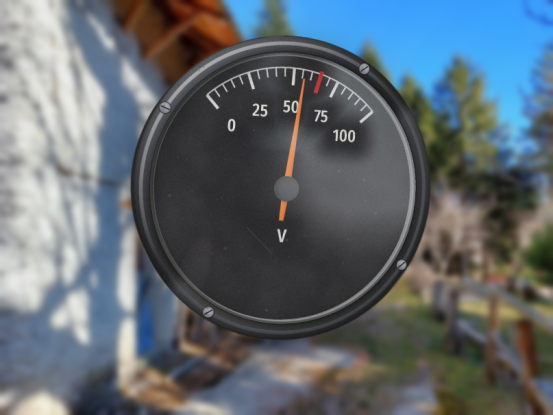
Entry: 55 V
